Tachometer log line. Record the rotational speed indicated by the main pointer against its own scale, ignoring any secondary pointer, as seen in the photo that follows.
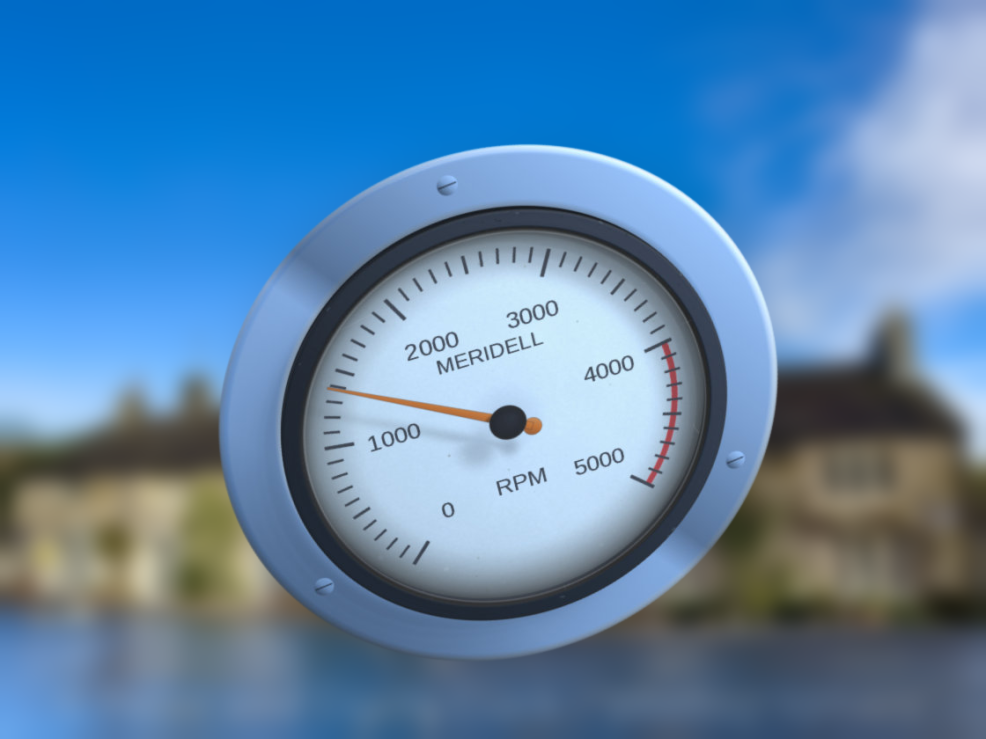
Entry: 1400 rpm
